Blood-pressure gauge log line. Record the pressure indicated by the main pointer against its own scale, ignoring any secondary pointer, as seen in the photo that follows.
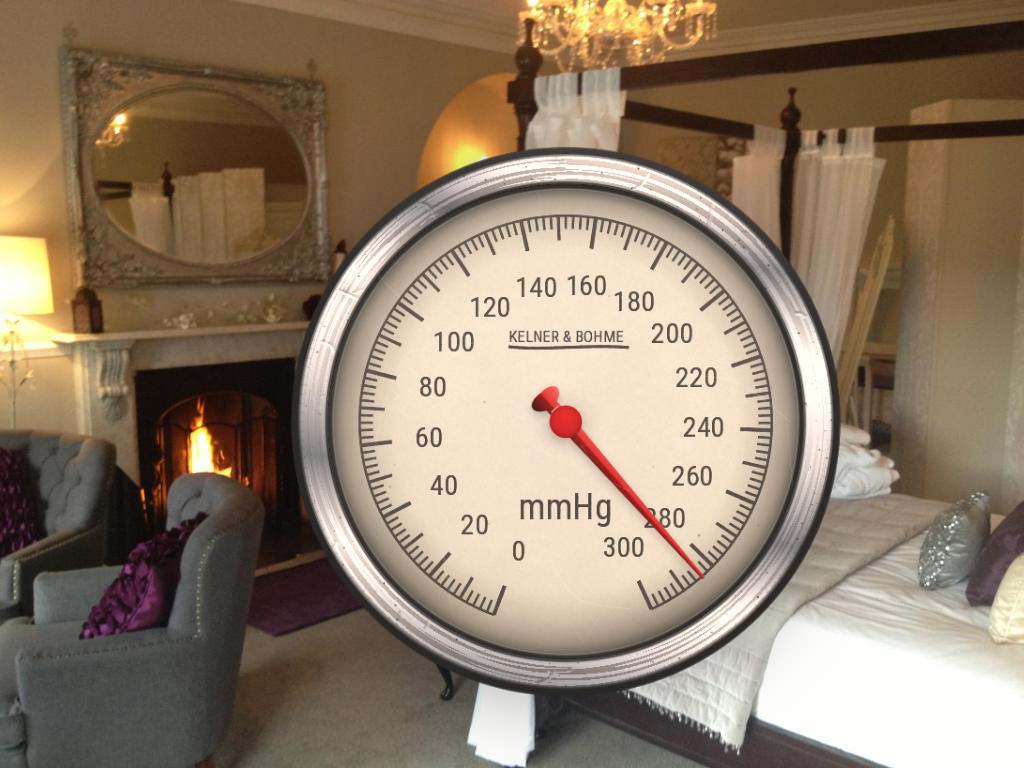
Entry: 284 mmHg
